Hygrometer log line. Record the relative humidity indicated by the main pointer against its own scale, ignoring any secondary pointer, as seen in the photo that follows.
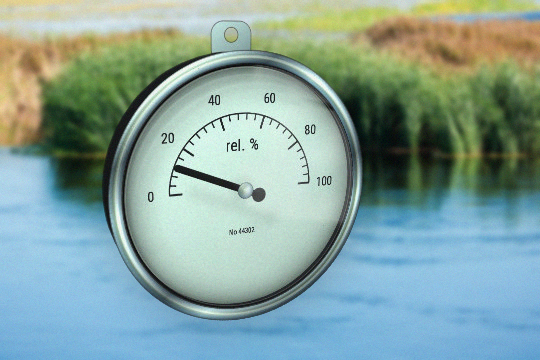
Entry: 12 %
